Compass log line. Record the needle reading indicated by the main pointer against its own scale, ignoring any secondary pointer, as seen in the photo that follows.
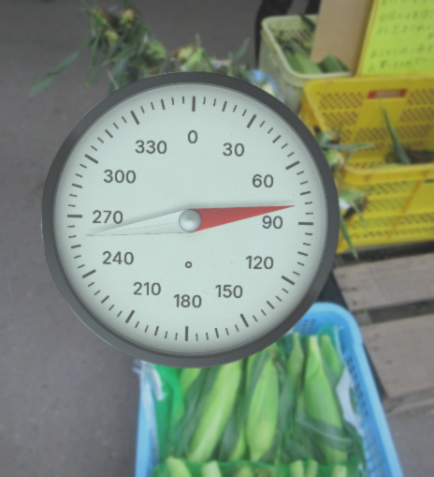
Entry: 80 °
